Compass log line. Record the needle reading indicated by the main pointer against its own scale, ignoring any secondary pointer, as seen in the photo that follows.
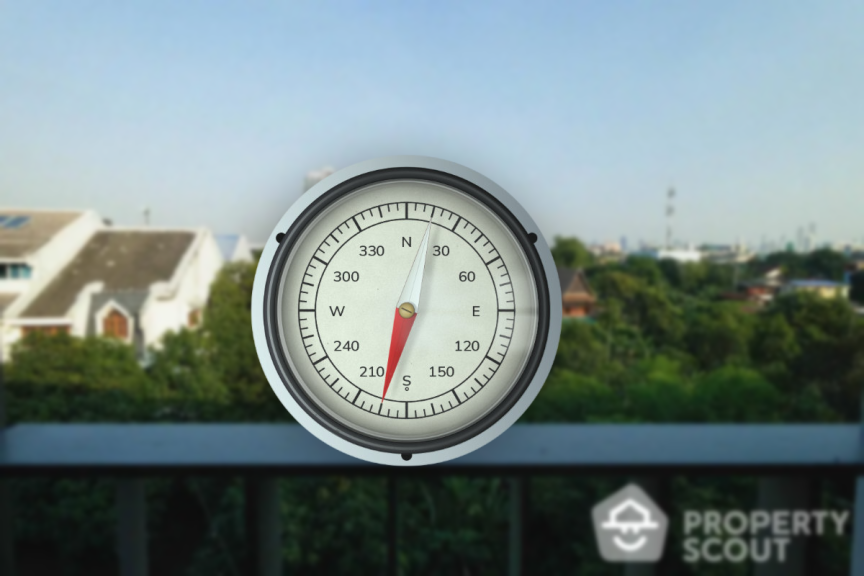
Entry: 195 °
